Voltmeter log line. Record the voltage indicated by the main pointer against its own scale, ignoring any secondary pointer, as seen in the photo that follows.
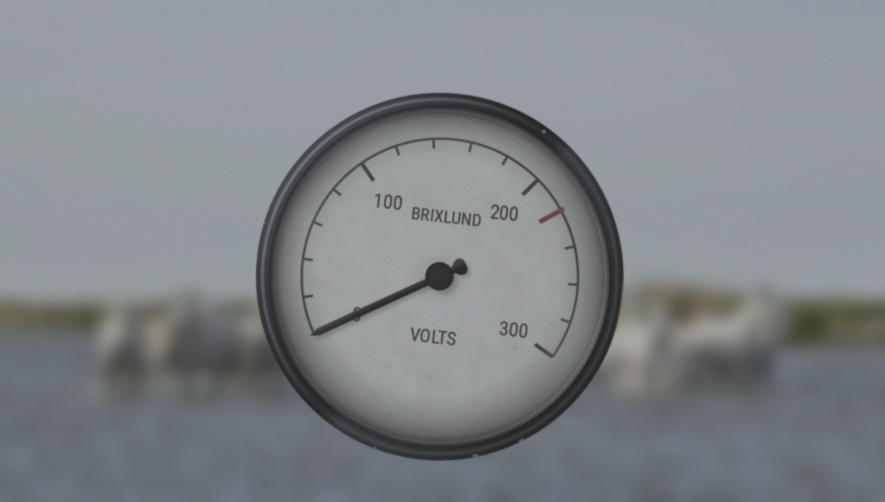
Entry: 0 V
